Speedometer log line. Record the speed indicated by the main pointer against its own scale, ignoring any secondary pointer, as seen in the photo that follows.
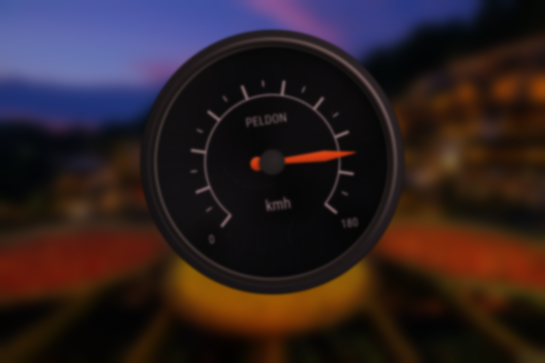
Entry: 150 km/h
